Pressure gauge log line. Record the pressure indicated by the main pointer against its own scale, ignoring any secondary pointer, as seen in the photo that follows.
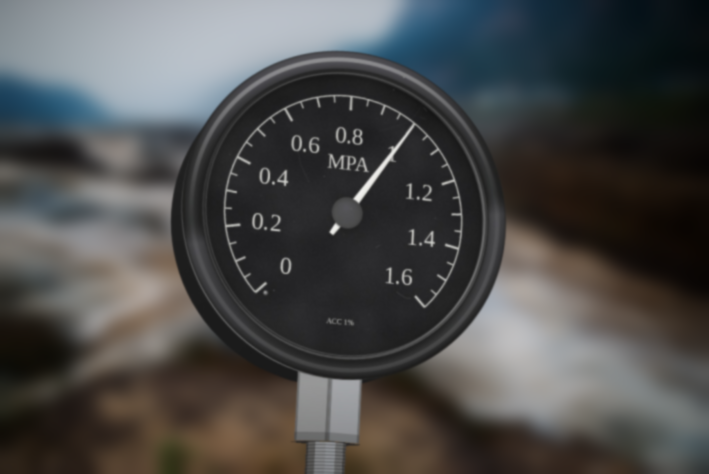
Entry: 1 MPa
